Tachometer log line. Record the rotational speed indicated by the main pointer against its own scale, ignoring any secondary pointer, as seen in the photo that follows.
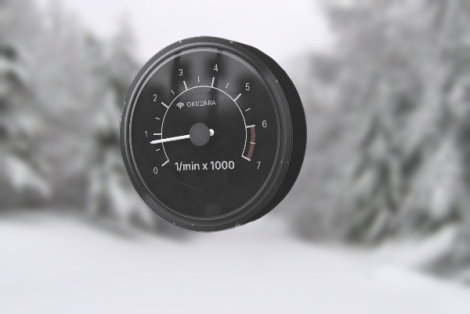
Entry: 750 rpm
